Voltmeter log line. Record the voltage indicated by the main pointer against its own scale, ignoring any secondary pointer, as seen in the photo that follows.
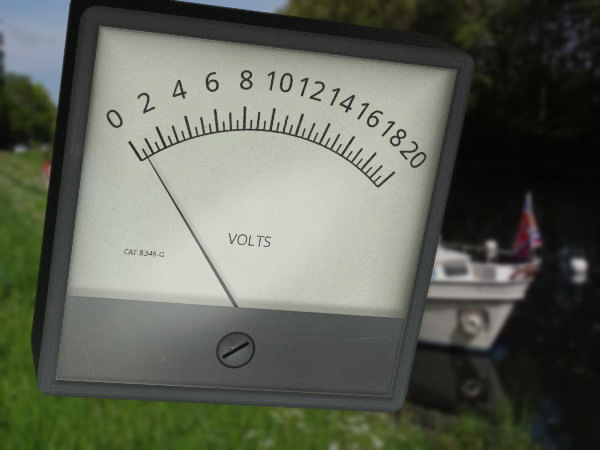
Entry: 0.5 V
